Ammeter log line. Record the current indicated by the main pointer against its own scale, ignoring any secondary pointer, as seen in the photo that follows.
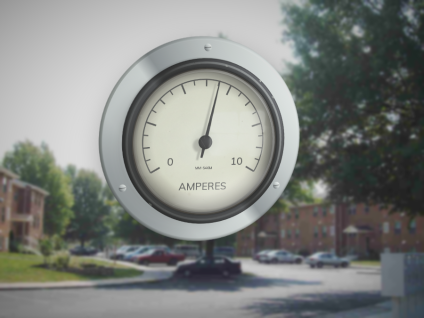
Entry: 5.5 A
